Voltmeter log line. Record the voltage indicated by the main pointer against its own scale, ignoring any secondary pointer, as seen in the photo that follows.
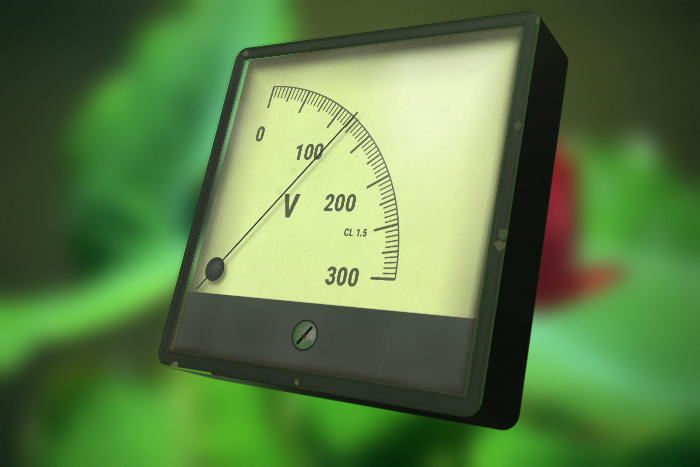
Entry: 125 V
